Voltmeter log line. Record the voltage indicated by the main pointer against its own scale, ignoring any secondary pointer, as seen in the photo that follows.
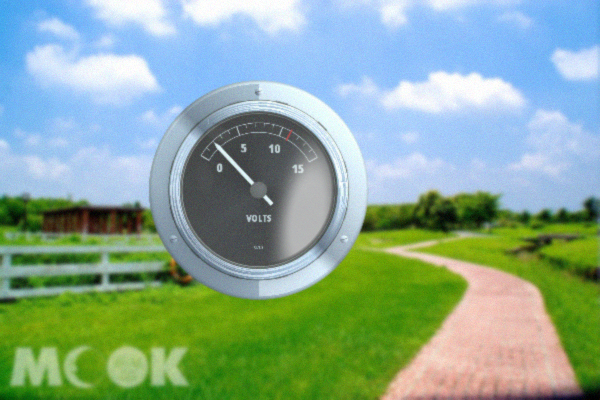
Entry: 2 V
